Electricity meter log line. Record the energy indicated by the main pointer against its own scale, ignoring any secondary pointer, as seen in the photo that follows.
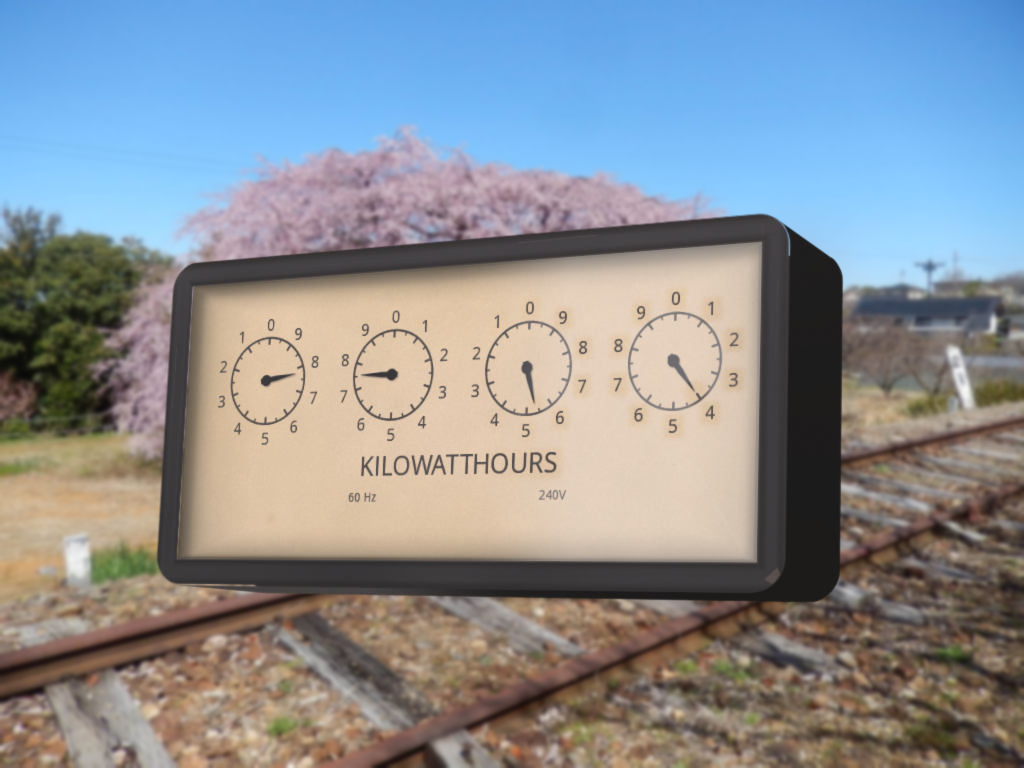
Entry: 7754 kWh
